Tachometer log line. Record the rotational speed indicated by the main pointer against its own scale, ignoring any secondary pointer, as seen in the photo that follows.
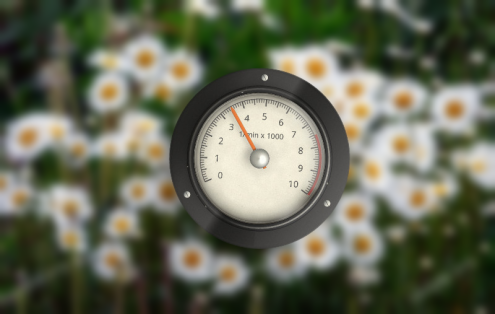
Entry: 3500 rpm
